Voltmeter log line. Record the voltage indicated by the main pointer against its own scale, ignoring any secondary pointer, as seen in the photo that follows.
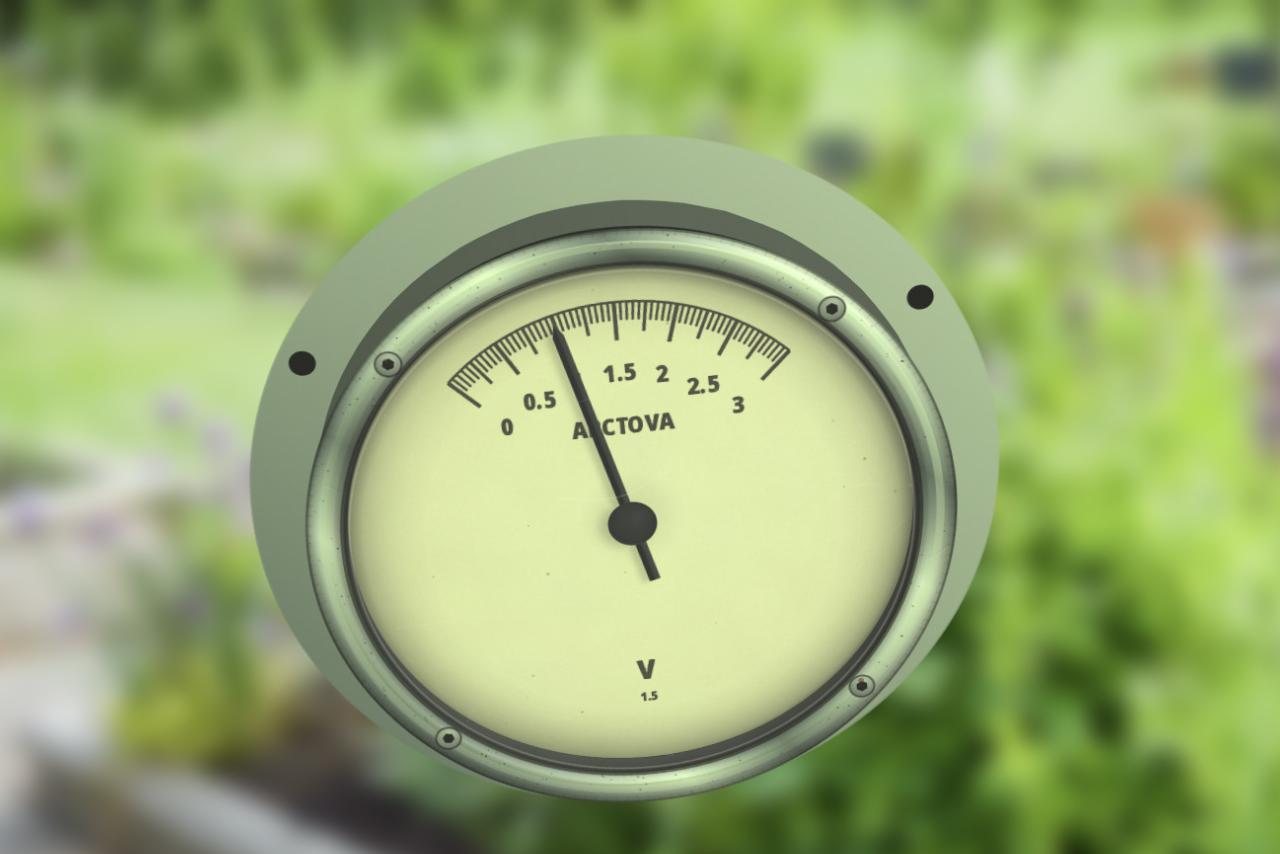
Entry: 1 V
